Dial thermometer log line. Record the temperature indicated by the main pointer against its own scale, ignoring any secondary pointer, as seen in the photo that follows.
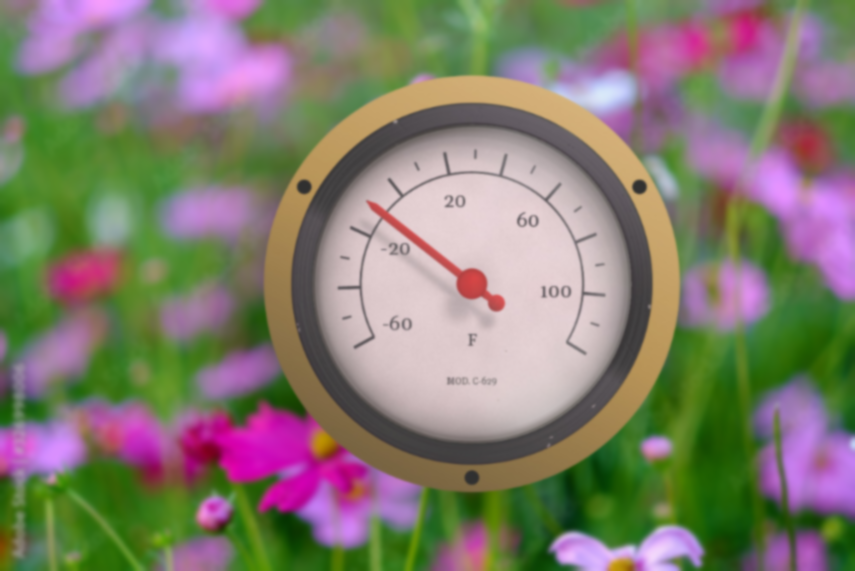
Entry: -10 °F
